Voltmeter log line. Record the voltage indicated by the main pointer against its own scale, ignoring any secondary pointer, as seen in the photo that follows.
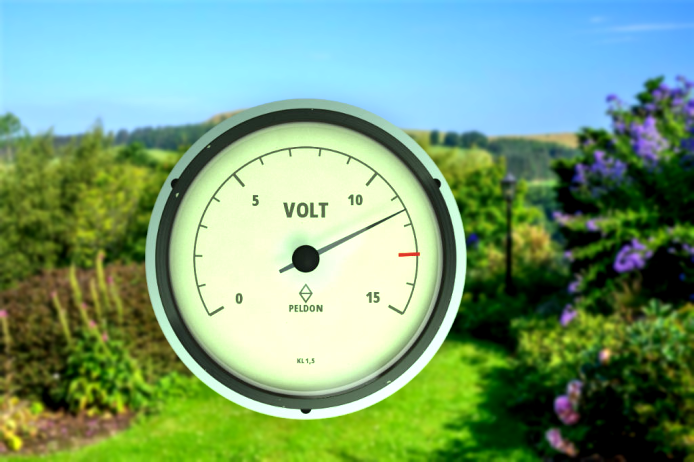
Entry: 11.5 V
